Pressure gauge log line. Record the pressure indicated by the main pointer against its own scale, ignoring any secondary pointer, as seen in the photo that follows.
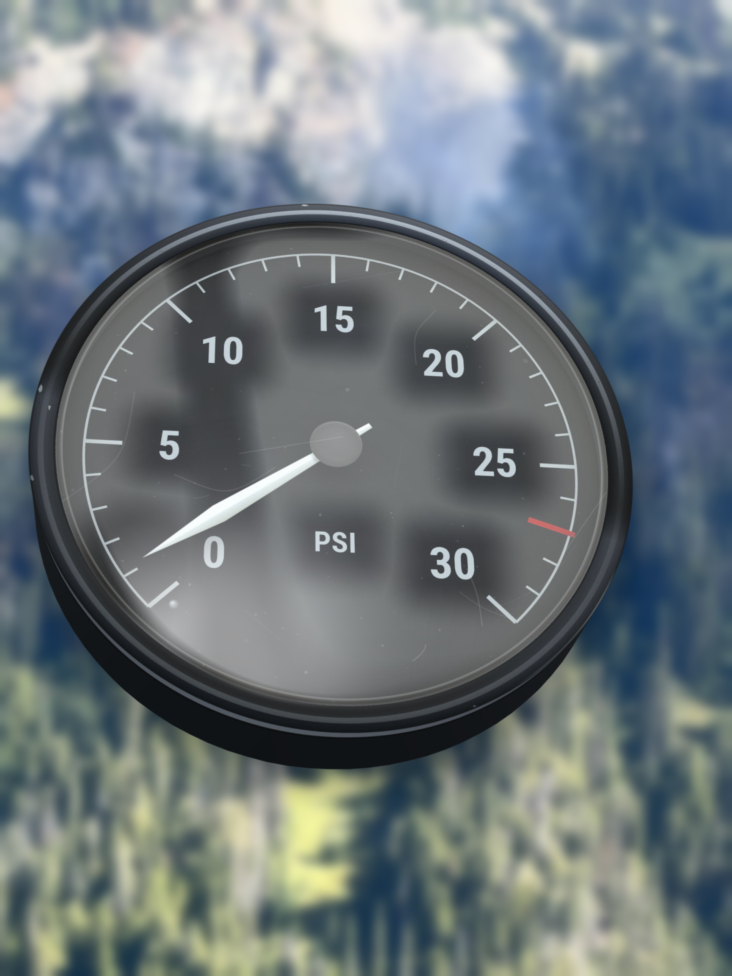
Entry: 1 psi
